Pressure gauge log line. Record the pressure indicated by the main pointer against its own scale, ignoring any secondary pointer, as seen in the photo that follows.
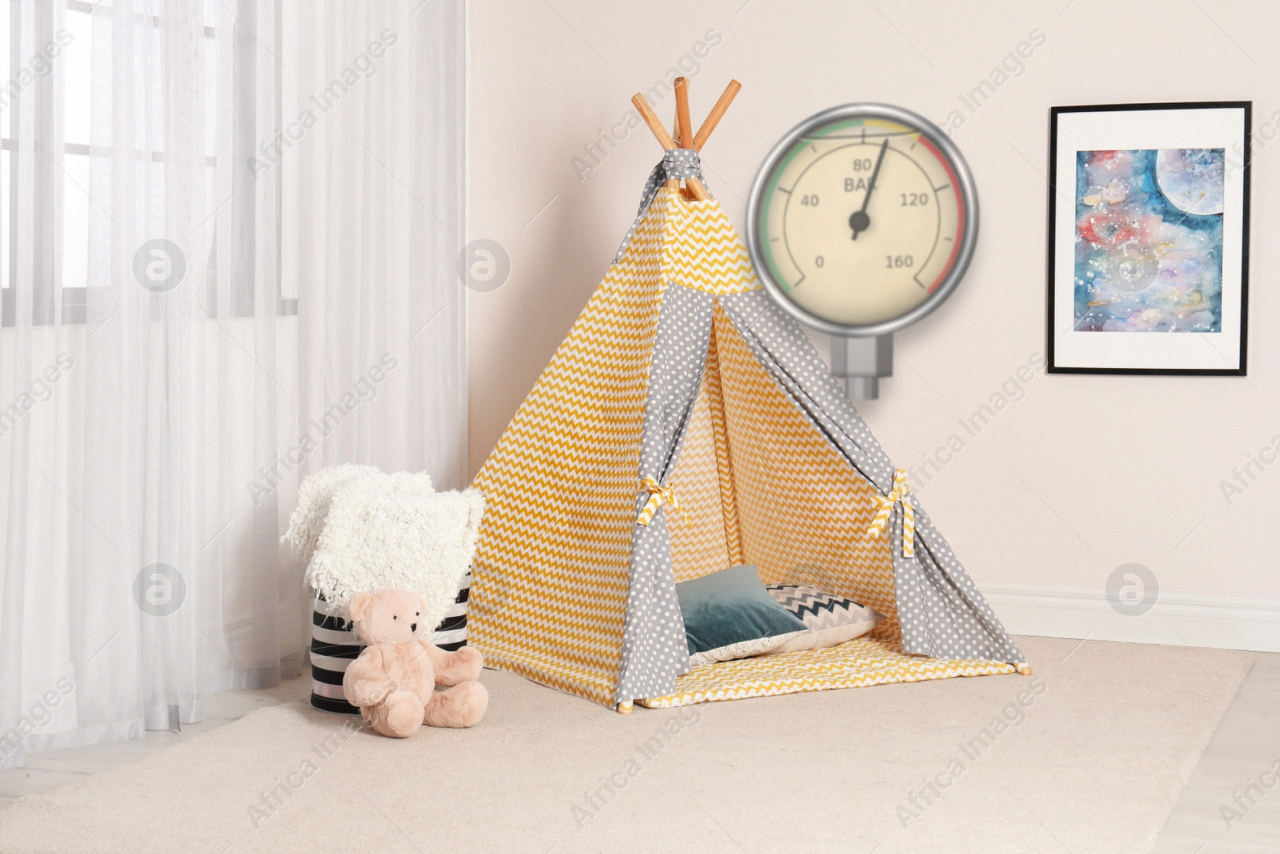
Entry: 90 bar
